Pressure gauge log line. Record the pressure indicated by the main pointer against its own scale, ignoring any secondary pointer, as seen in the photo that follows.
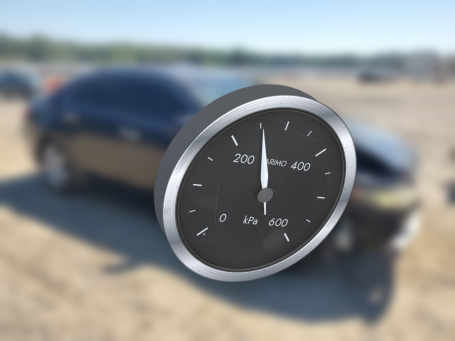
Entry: 250 kPa
